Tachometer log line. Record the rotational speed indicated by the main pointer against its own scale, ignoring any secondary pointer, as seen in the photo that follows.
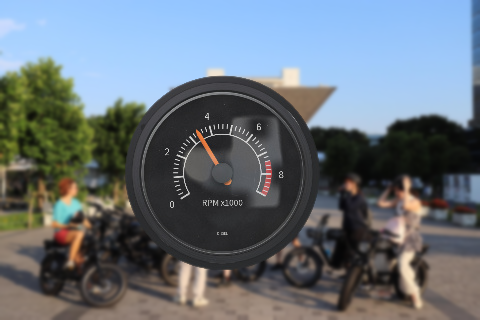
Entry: 3400 rpm
